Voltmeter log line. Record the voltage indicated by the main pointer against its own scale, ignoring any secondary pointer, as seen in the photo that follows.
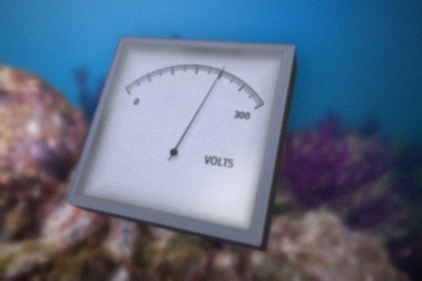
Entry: 200 V
